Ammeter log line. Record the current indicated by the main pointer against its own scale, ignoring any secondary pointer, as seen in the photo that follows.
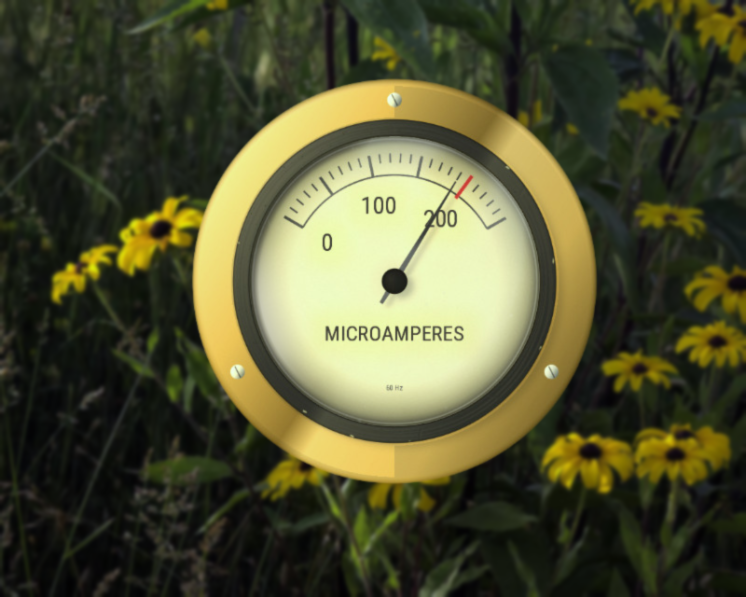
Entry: 190 µA
